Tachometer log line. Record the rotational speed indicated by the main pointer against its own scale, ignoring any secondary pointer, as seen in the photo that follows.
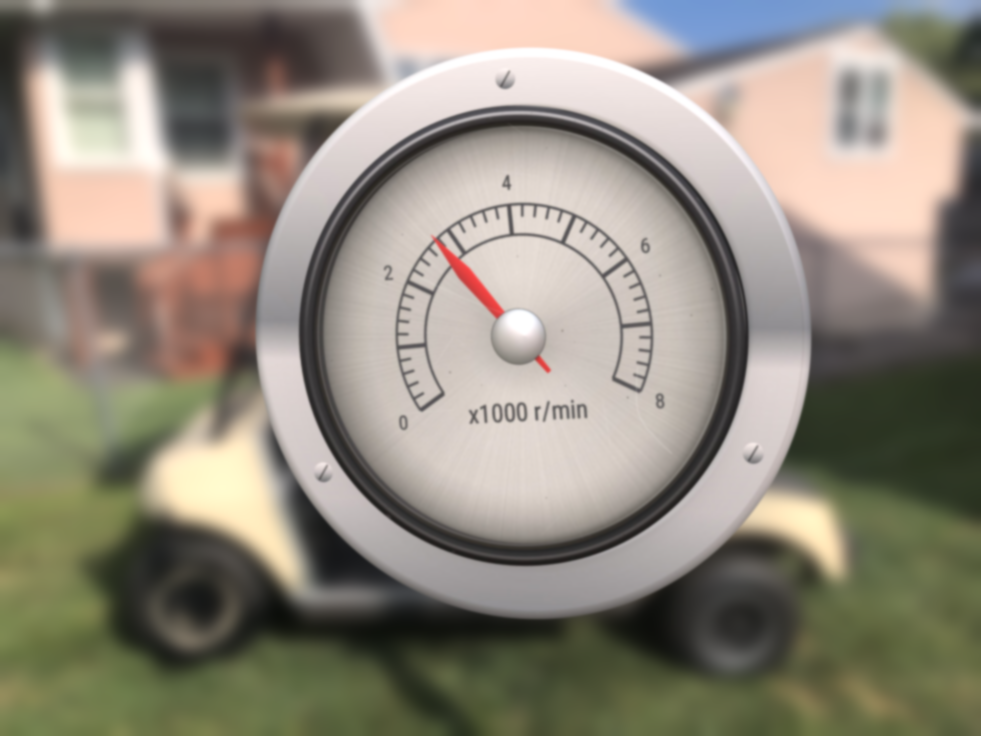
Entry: 2800 rpm
